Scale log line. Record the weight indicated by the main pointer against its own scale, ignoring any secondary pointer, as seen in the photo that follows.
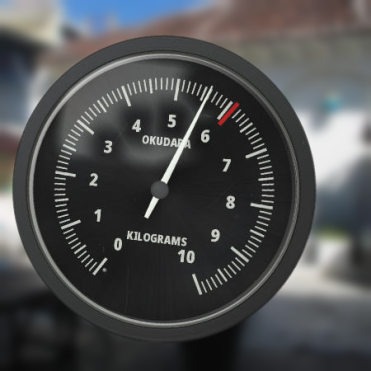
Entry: 5.6 kg
